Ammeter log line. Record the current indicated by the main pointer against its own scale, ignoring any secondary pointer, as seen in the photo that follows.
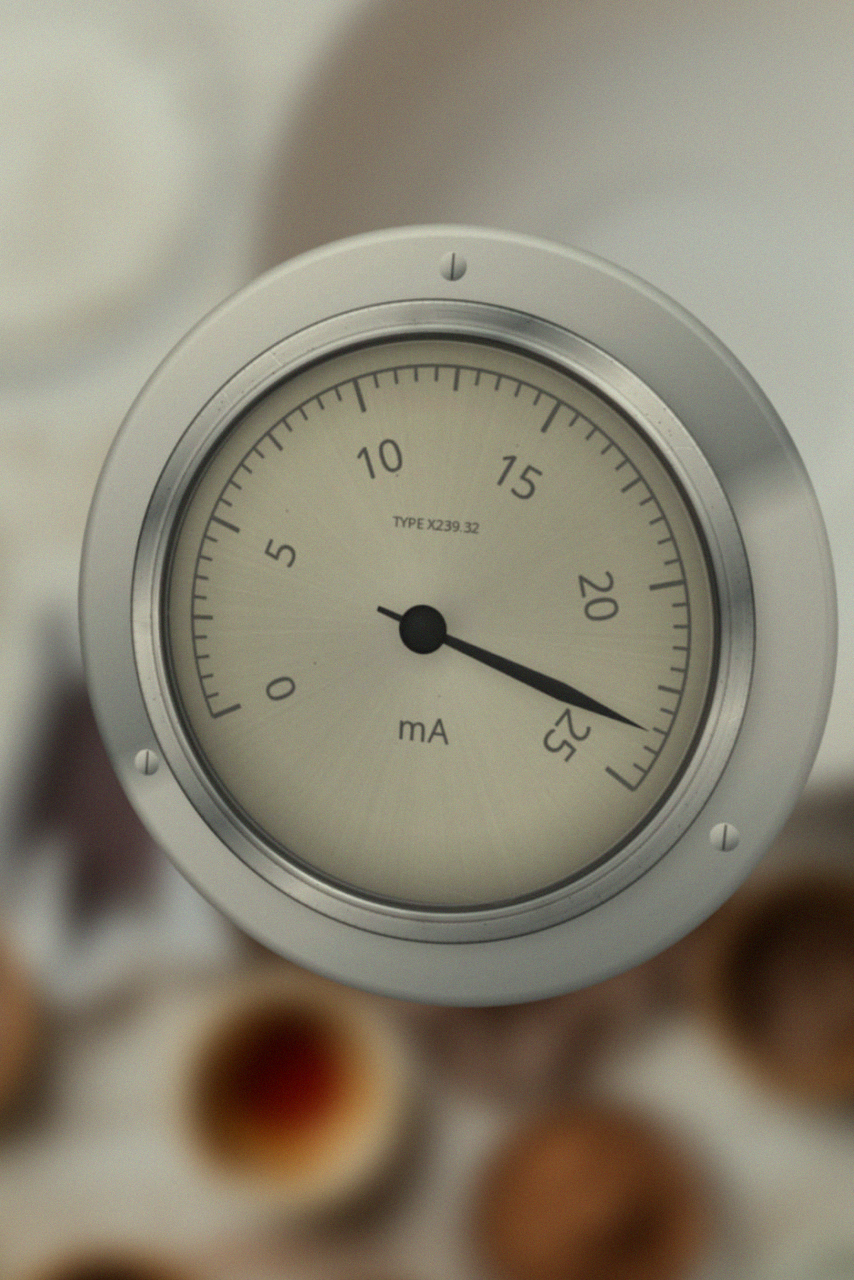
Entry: 23.5 mA
